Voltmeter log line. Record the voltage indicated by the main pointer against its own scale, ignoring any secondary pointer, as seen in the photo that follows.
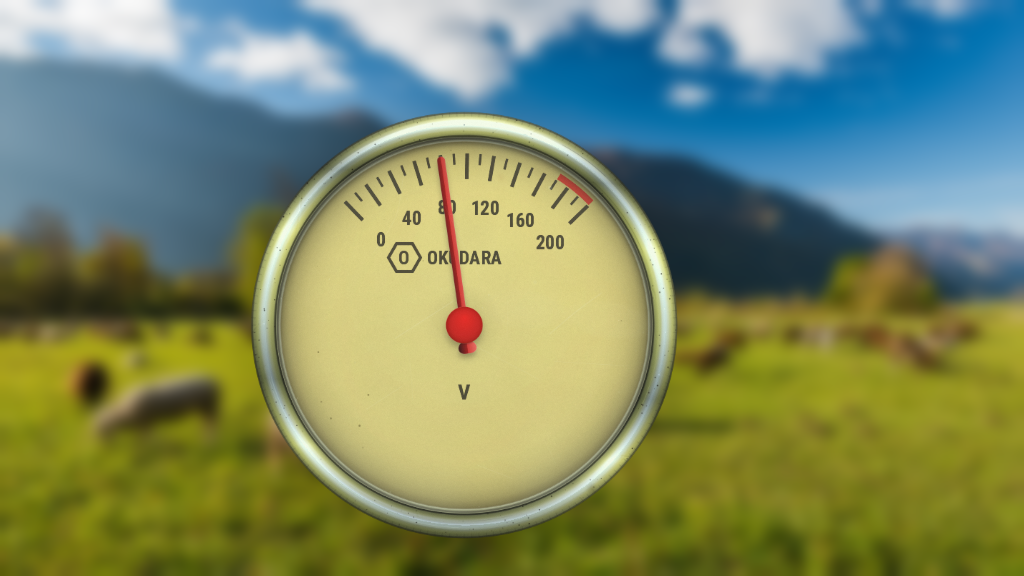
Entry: 80 V
